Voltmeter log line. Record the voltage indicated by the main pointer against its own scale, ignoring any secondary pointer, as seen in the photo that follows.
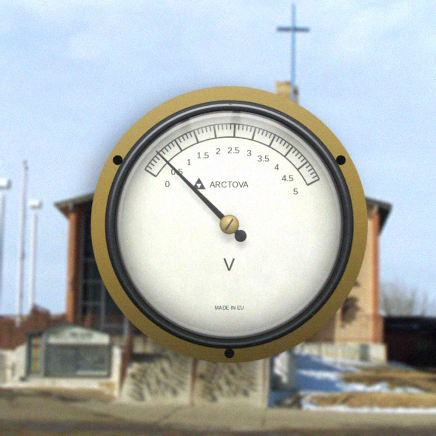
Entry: 0.5 V
